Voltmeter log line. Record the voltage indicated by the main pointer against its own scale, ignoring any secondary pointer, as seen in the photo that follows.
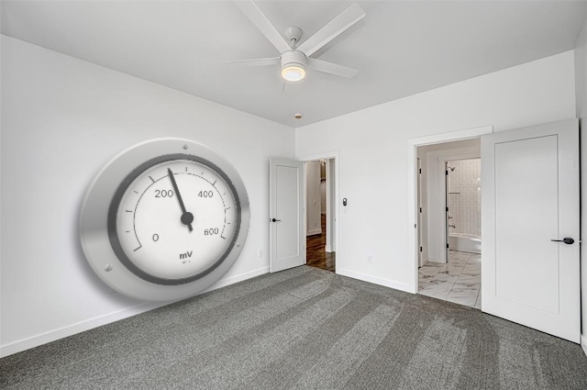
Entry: 250 mV
